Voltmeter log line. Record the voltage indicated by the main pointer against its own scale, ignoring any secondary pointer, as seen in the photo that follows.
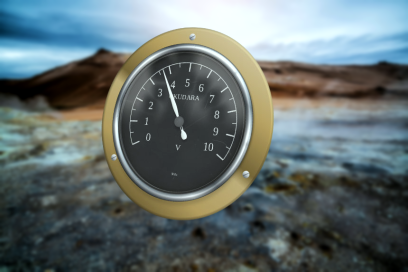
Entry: 3.75 V
